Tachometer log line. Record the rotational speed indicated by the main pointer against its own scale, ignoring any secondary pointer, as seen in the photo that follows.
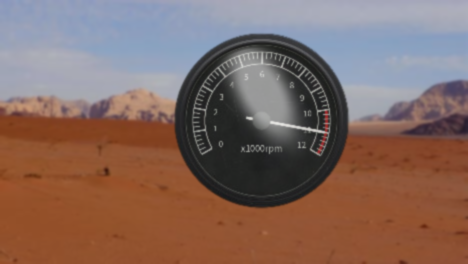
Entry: 11000 rpm
